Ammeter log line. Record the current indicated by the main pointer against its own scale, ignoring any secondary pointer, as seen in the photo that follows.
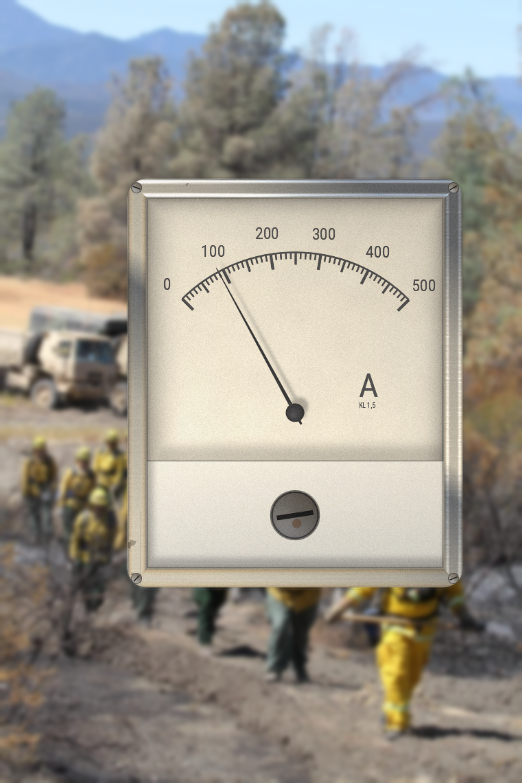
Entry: 90 A
